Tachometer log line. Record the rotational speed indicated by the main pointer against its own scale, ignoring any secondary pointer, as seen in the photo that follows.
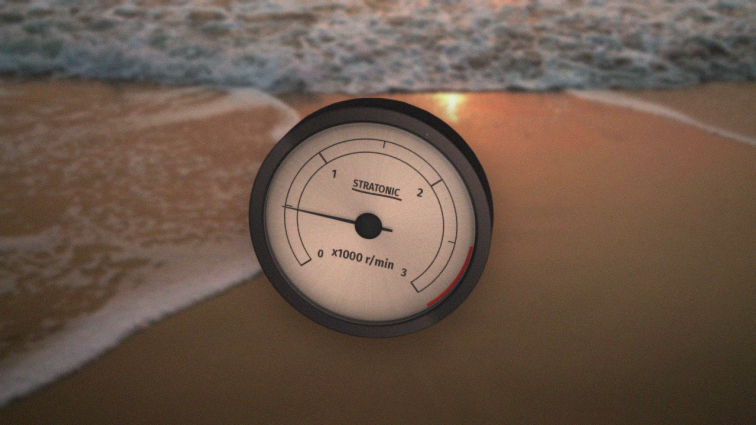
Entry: 500 rpm
